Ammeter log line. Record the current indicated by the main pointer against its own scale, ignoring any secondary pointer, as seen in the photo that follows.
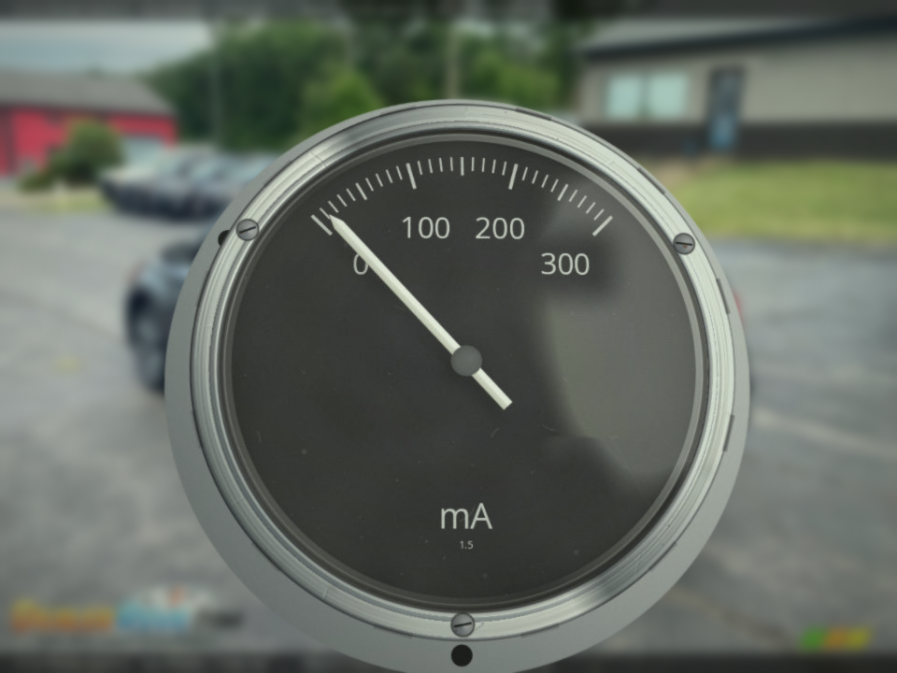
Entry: 10 mA
